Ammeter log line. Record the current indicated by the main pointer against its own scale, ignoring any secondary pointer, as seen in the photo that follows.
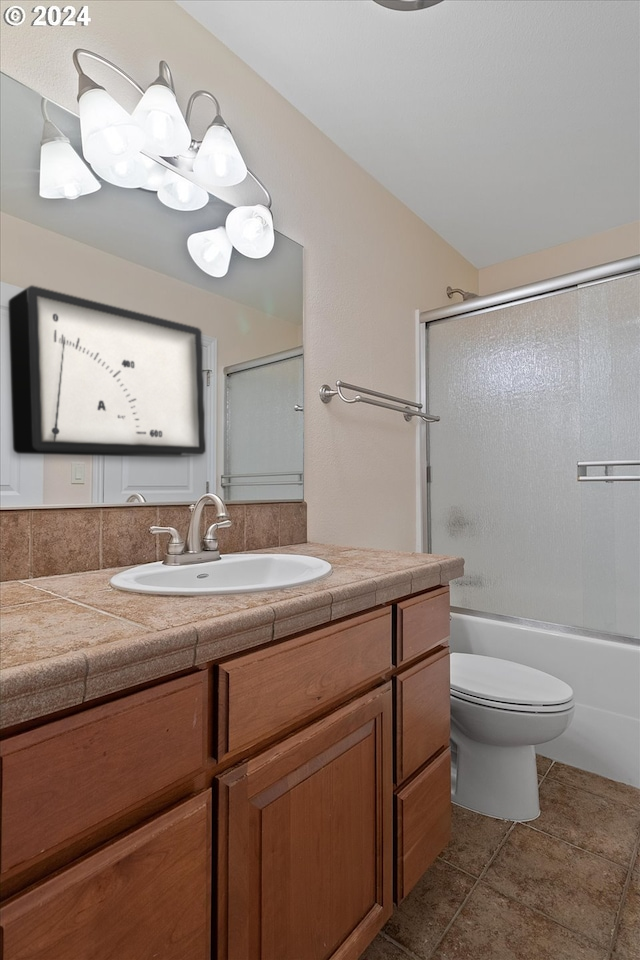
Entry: 100 A
